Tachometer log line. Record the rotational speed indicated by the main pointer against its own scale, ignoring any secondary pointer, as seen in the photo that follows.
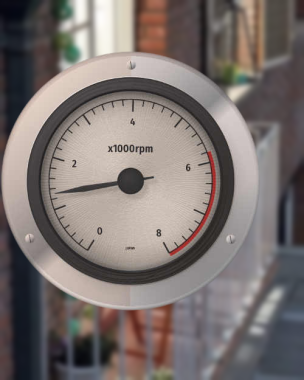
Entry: 1300 rpm
